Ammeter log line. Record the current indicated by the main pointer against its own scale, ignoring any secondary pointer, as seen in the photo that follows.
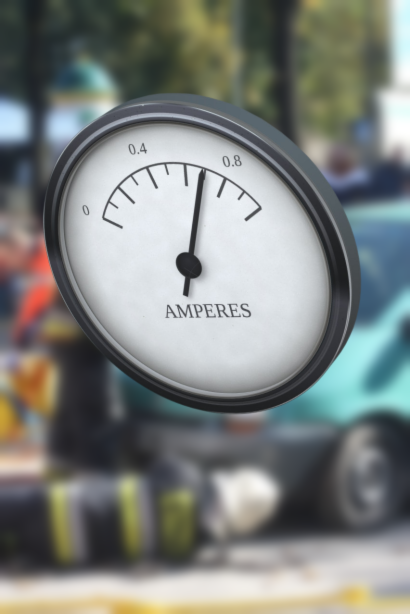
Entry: 0.7 A
